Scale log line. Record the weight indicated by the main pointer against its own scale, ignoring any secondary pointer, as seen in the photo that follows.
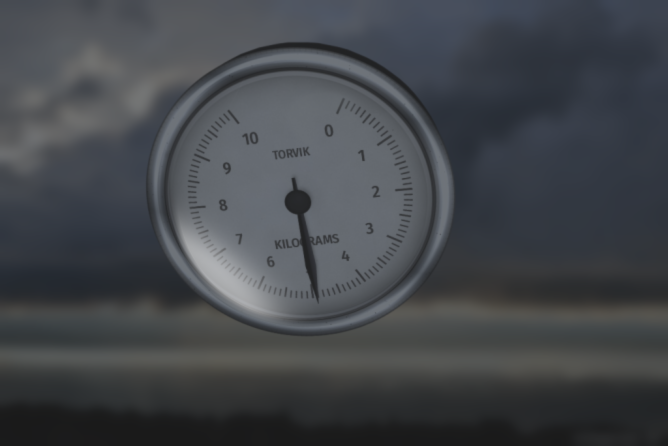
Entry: 4.9 kg
